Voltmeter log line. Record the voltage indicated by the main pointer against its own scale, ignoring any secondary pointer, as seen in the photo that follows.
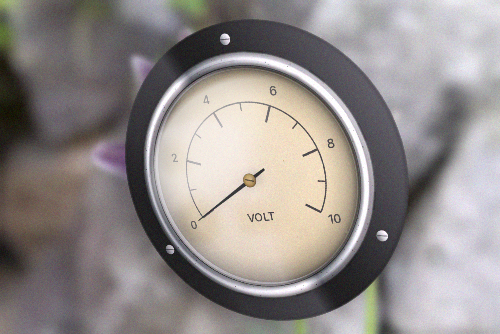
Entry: 0 V
